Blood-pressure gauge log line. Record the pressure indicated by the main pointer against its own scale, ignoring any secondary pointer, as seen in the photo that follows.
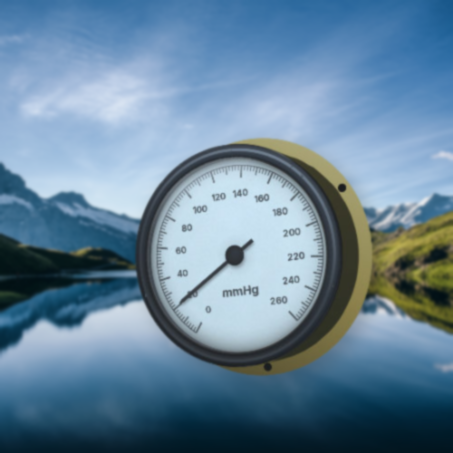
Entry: 20 mmHg
